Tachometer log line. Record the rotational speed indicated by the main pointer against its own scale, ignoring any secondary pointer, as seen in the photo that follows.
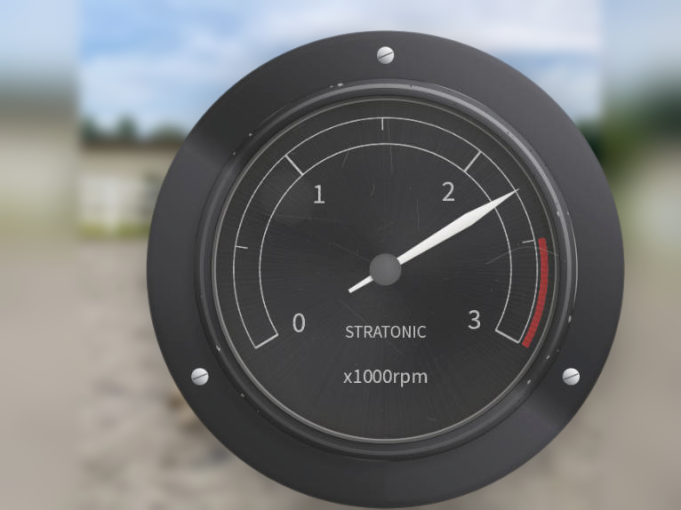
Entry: 2250 rpm
